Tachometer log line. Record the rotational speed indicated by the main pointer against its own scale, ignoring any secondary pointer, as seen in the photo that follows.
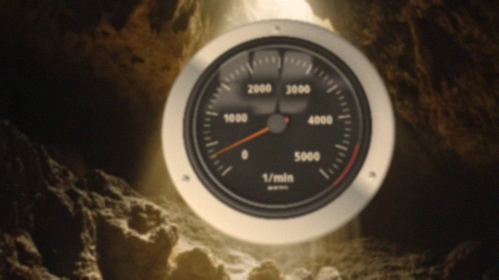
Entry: 300 rpm
